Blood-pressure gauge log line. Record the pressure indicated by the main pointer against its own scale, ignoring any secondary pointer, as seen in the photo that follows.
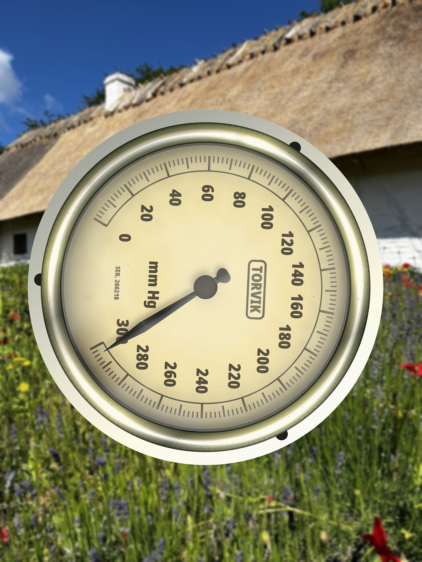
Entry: 296 mmHg
